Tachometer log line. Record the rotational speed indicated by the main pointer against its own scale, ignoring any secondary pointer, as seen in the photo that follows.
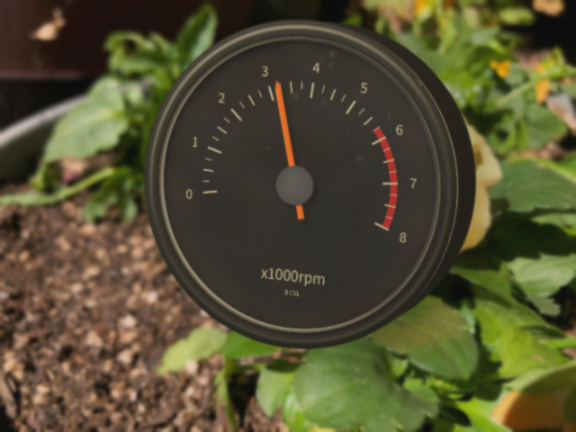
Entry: 3250 rpm
